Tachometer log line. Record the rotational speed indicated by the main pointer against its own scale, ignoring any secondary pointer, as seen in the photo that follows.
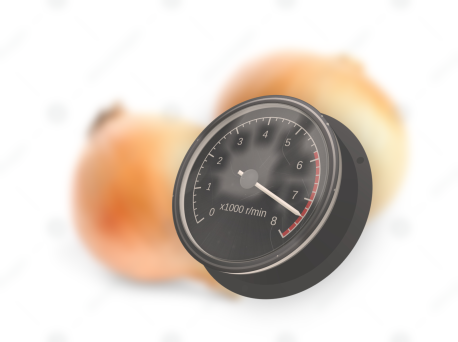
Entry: 7400 rpm
